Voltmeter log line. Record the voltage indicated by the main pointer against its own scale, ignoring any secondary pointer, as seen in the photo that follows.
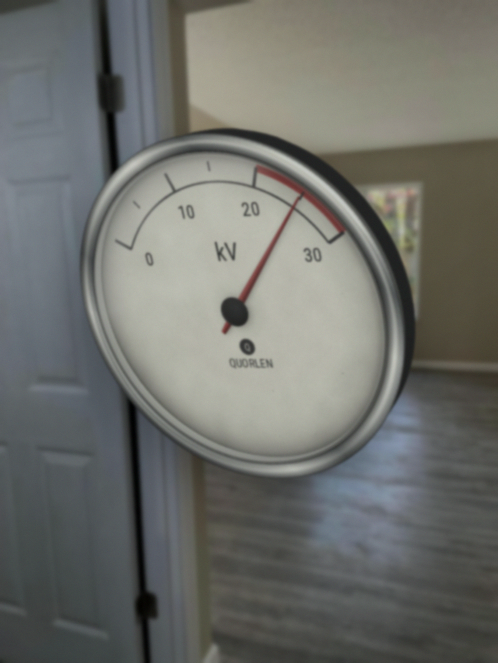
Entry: 25 kV
